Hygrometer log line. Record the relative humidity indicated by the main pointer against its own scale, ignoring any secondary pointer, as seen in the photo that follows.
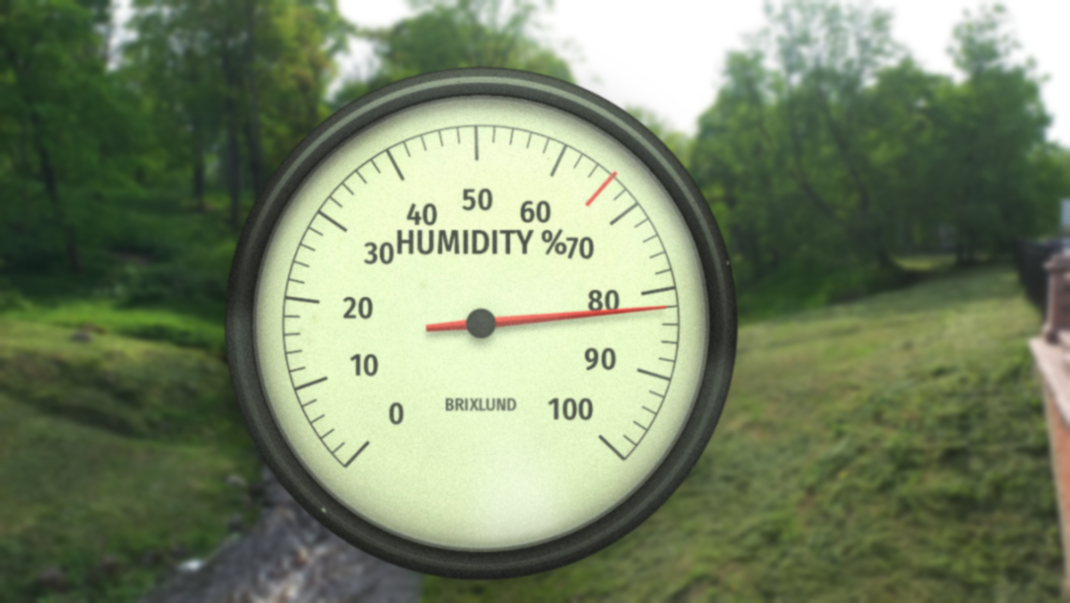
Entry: 82 %
